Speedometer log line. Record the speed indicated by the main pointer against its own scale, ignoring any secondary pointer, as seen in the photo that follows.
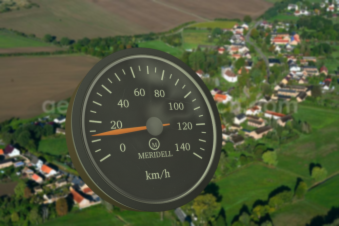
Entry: 12.5 km/h
